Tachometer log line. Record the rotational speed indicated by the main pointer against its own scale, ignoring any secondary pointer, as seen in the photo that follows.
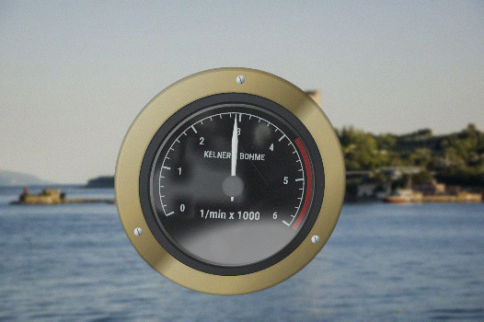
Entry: 2900 rpm
